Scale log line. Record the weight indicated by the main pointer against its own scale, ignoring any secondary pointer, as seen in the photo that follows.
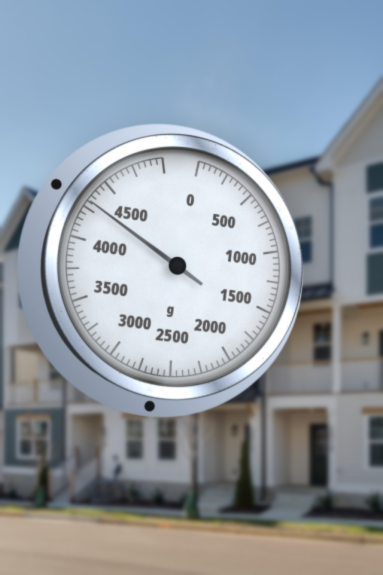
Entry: 4300 g
